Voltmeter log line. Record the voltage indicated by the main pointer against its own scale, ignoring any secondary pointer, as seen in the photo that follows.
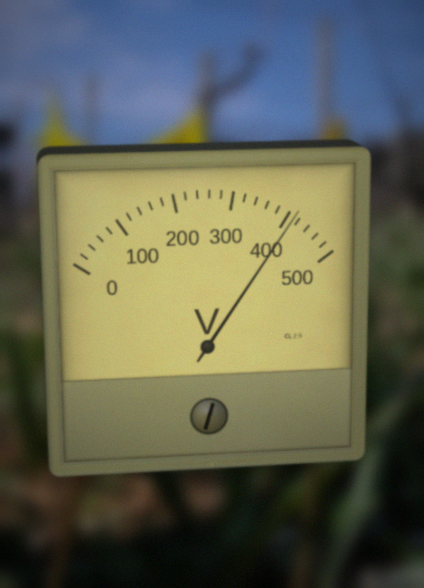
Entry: 410 V
